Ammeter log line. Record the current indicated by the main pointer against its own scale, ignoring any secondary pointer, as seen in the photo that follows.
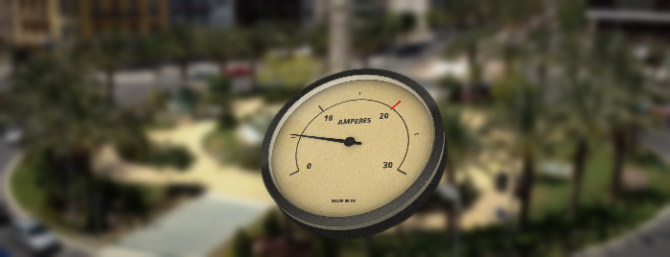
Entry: 5 A
